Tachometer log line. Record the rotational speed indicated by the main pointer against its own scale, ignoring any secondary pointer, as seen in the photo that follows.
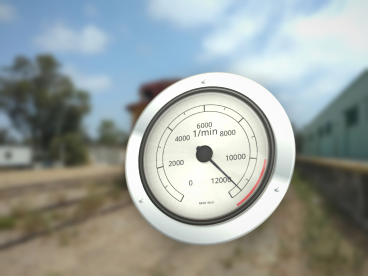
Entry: 11500 rpm
